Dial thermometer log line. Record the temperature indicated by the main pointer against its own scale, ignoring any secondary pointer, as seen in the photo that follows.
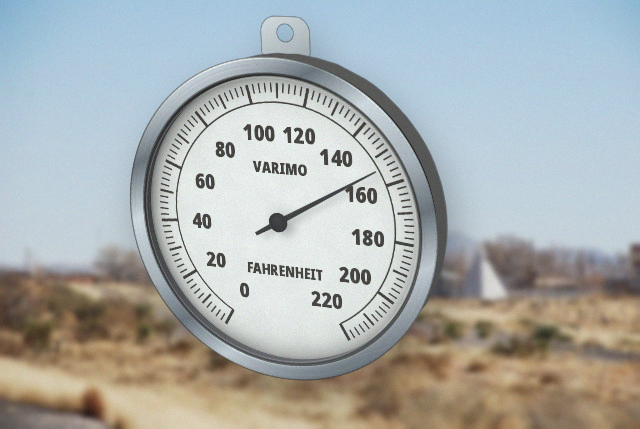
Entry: 154 °F
